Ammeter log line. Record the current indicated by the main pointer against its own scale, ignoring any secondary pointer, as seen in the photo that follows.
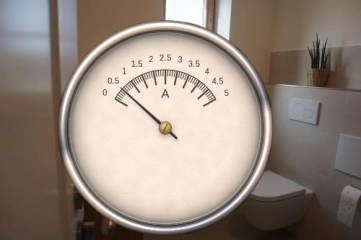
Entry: 0.5 A
